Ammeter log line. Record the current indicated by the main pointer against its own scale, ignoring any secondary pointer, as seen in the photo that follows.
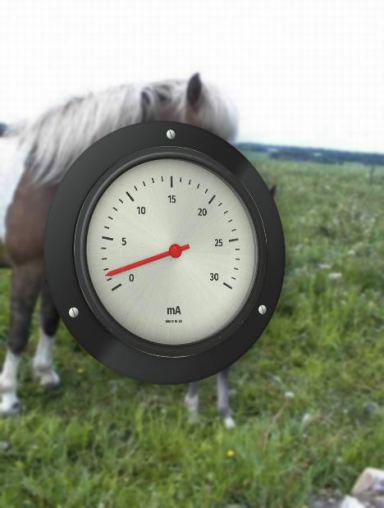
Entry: 1.5 mA
